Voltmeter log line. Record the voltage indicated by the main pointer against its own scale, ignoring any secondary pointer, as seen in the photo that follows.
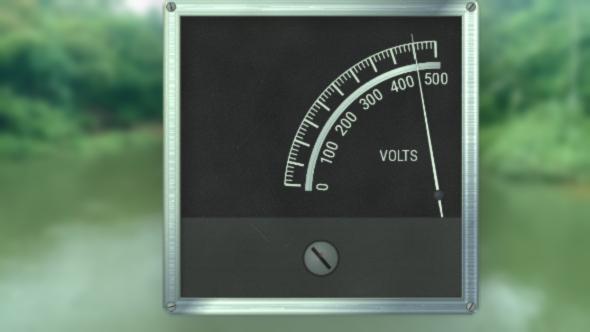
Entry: 450 V
